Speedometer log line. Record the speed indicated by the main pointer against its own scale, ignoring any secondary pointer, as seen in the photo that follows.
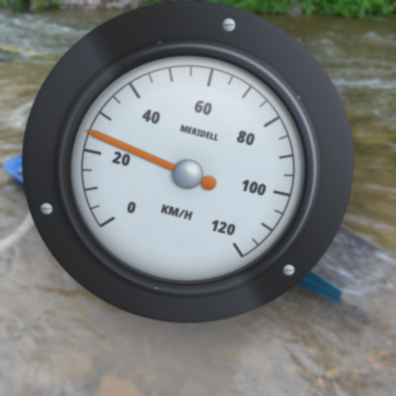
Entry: 25 km/h
